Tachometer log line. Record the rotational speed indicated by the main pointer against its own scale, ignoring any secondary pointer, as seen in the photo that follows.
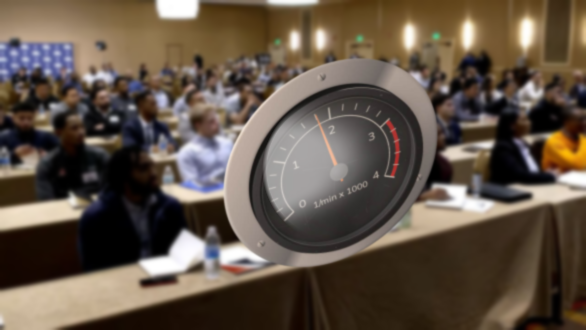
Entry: 1800 rpm
